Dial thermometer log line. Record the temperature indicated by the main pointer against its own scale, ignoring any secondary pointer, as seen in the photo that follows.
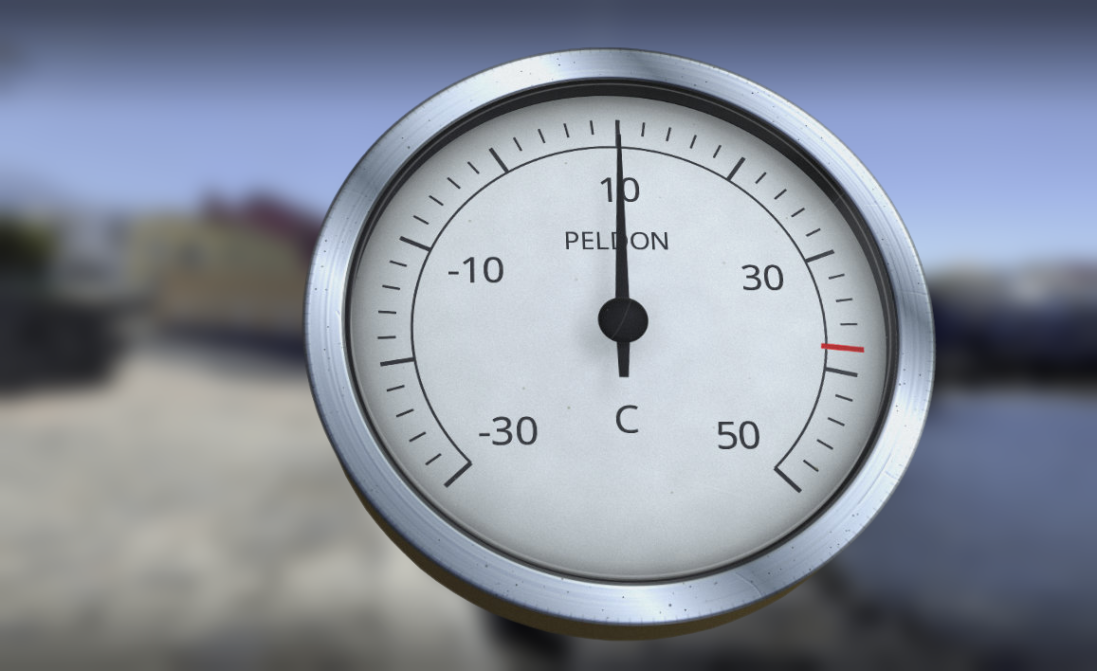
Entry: 10 °C
